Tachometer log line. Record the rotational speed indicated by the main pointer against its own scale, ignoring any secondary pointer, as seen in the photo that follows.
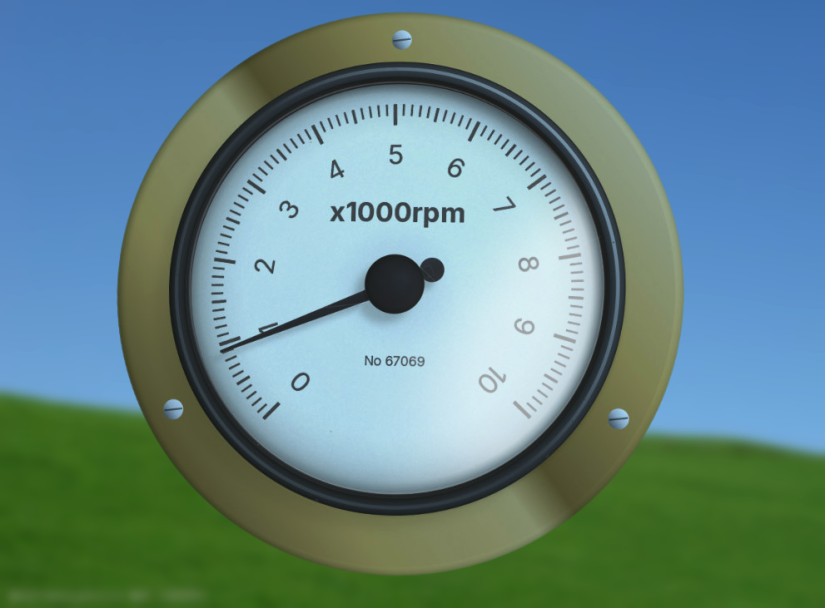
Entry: 900 rpm
